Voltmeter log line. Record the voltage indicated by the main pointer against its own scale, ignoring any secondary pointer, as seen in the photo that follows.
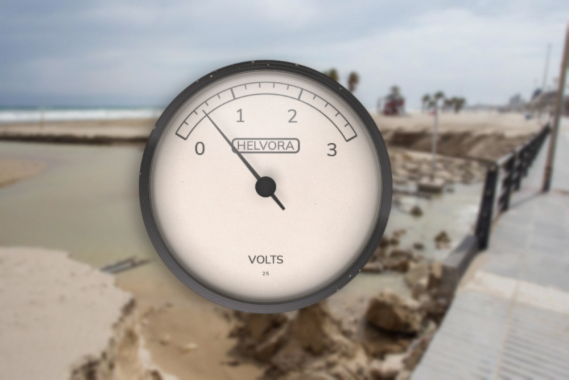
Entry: 0.5 V
